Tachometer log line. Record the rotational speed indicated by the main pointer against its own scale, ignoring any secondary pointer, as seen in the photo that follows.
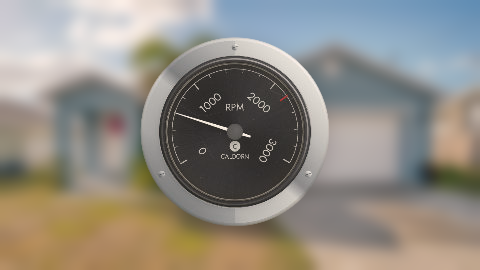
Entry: 600 rpm
